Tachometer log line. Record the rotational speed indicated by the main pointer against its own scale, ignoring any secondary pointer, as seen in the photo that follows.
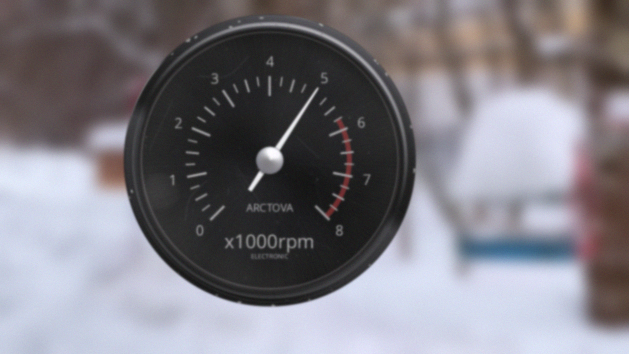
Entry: 5000 rpm
